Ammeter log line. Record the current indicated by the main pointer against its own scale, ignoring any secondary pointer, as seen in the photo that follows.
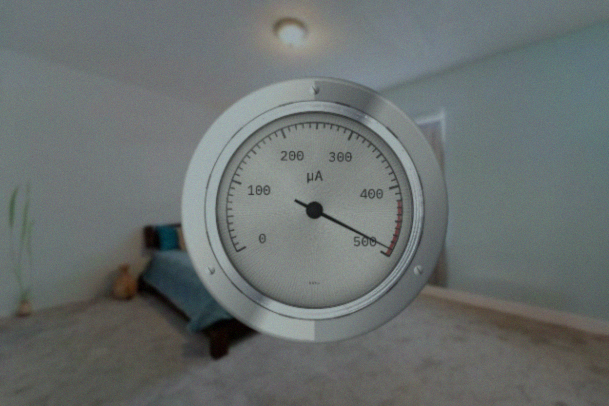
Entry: 490 µA
